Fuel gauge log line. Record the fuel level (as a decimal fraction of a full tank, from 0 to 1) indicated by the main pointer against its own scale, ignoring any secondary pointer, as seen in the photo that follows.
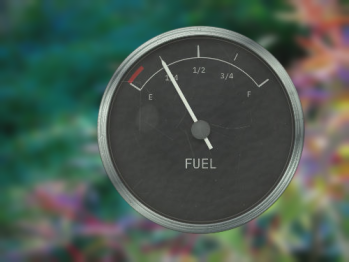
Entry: 0.25
